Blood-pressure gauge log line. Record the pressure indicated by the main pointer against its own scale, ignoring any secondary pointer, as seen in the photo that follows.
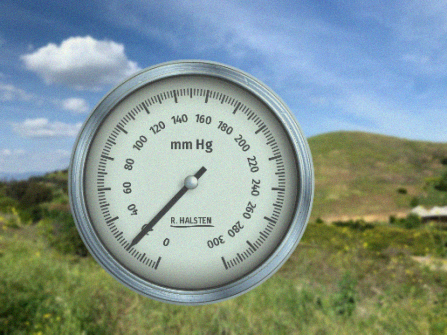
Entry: 20 mmHg
